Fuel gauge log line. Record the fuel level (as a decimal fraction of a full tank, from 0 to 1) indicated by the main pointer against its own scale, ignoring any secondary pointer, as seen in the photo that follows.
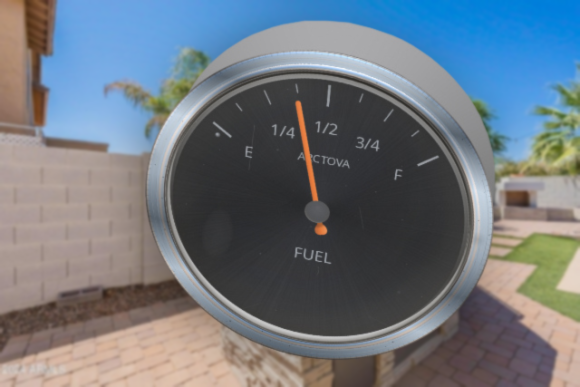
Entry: 0.375
